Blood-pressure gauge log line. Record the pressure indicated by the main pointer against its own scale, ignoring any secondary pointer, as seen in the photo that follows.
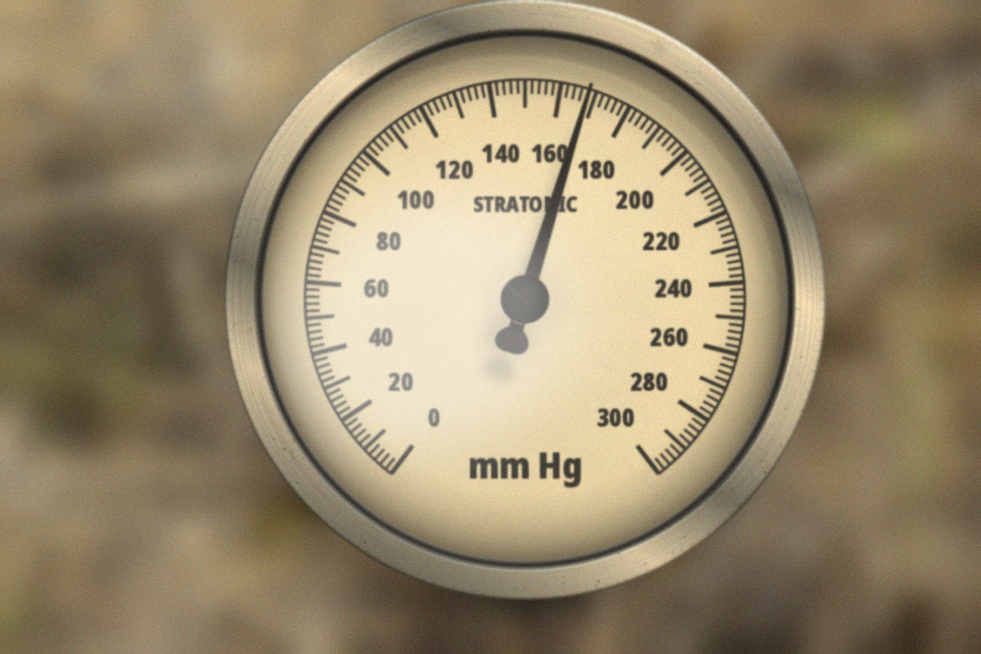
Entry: 168 mmHg
